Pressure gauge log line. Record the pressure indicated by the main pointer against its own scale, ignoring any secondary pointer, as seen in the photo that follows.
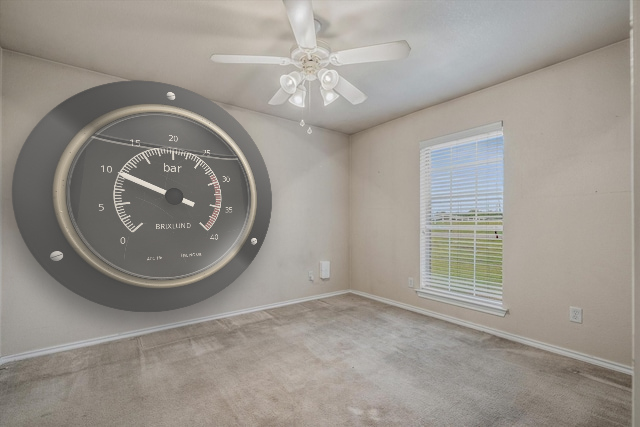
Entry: 10 bar
